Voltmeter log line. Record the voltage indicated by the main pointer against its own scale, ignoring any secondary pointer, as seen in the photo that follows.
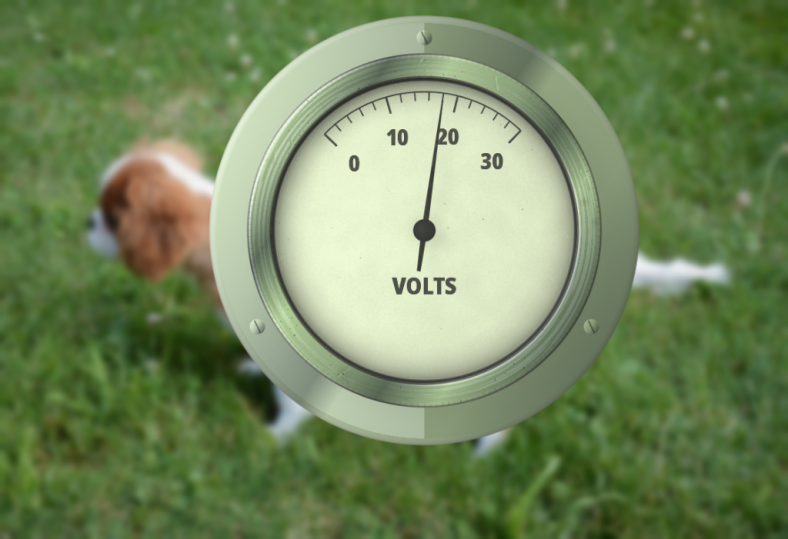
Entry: 18 V
